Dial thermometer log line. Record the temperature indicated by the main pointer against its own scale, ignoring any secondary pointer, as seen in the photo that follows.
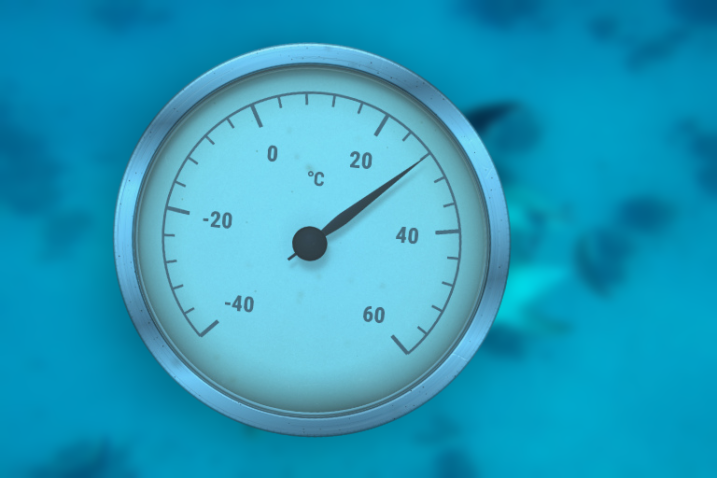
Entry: 28 °C
